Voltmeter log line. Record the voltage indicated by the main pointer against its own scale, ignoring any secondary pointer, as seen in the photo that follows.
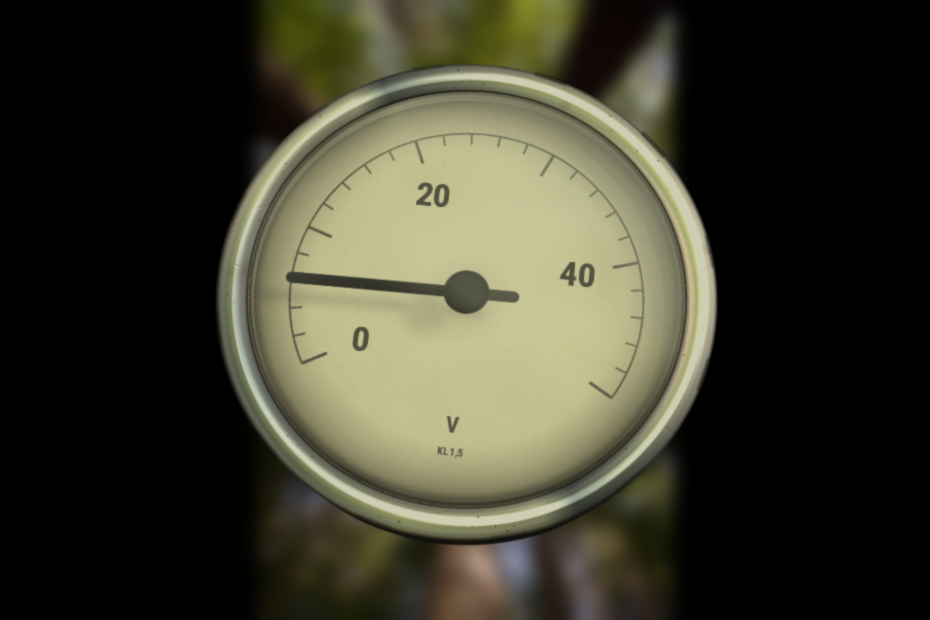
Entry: 6 V
